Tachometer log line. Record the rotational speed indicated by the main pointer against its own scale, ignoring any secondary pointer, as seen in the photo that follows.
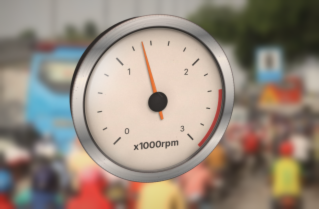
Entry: 1300 rpm
